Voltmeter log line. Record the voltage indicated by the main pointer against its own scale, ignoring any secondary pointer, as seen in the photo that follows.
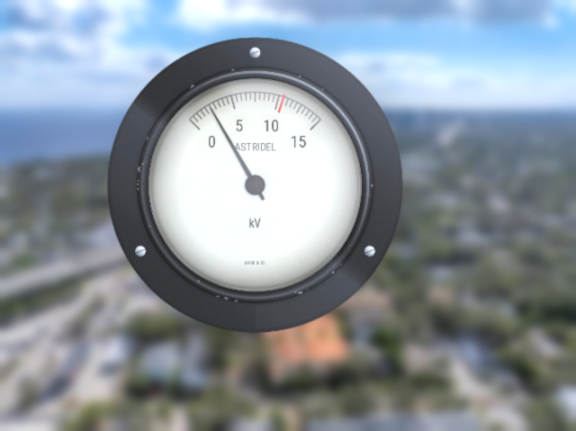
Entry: 2.5 kV
